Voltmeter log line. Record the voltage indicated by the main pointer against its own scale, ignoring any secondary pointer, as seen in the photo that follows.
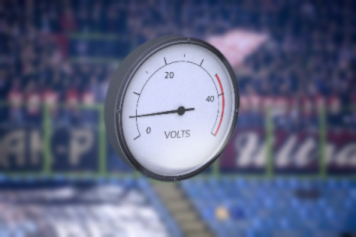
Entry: 5 V
